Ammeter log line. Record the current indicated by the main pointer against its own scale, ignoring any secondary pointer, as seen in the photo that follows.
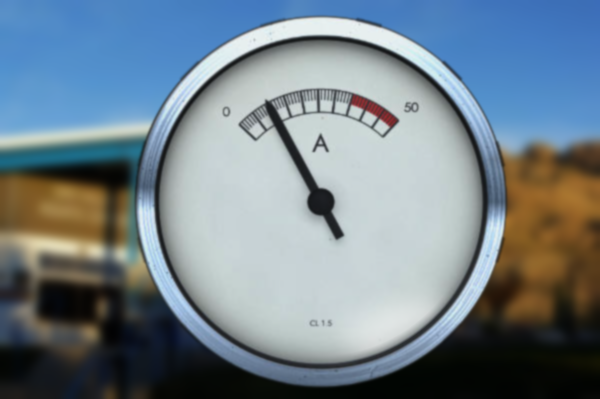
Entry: 10 A
